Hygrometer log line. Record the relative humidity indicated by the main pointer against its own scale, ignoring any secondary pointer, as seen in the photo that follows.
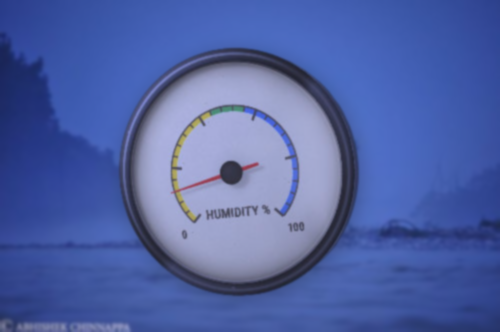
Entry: 12 %
